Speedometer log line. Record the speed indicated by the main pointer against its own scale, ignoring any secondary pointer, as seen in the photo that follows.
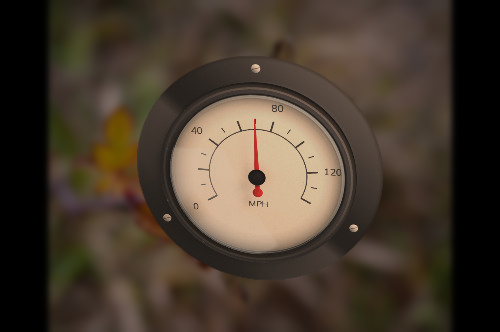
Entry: 70 mph
